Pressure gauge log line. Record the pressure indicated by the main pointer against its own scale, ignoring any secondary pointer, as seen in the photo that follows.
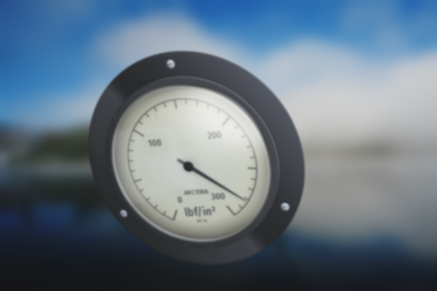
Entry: 280 psi
